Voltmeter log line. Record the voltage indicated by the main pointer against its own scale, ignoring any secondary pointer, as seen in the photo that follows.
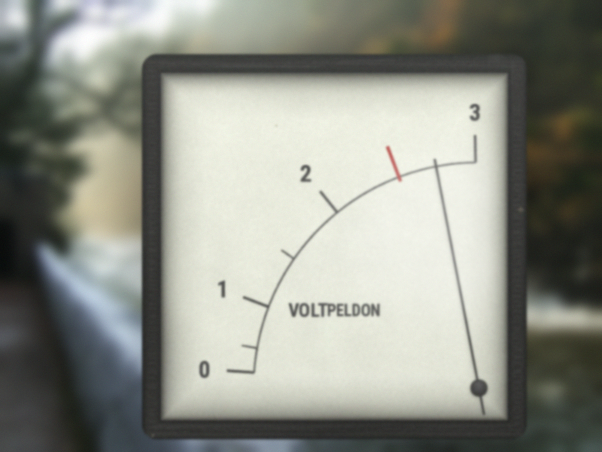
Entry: 2.75 V
